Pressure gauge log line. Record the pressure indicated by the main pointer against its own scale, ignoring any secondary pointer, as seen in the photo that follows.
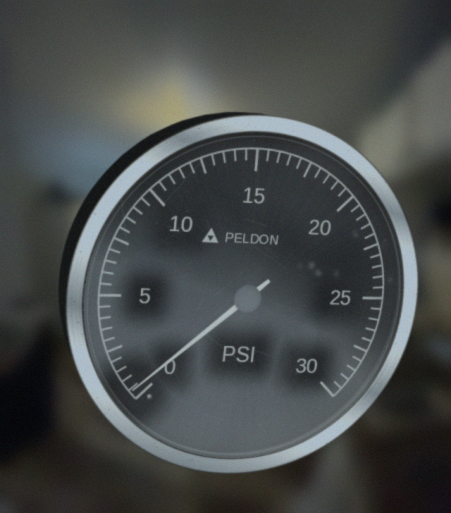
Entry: 0.5 psi
